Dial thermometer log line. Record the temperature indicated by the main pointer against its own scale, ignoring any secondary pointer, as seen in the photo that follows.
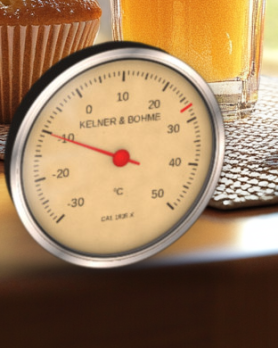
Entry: -10 °C
